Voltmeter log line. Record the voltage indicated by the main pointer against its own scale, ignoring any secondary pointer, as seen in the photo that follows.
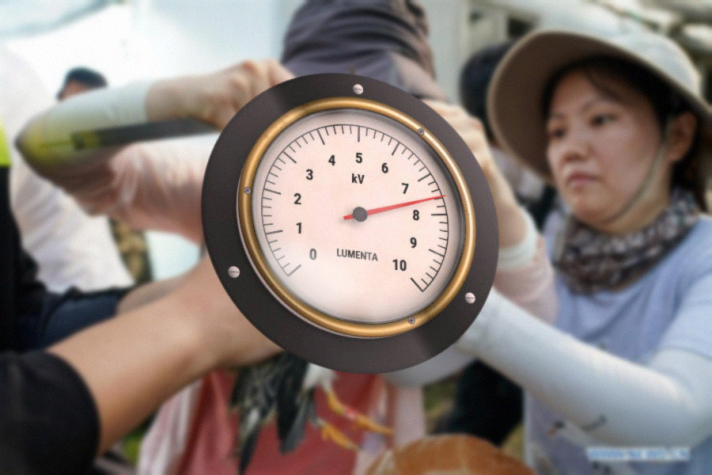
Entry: 7.6 kV
